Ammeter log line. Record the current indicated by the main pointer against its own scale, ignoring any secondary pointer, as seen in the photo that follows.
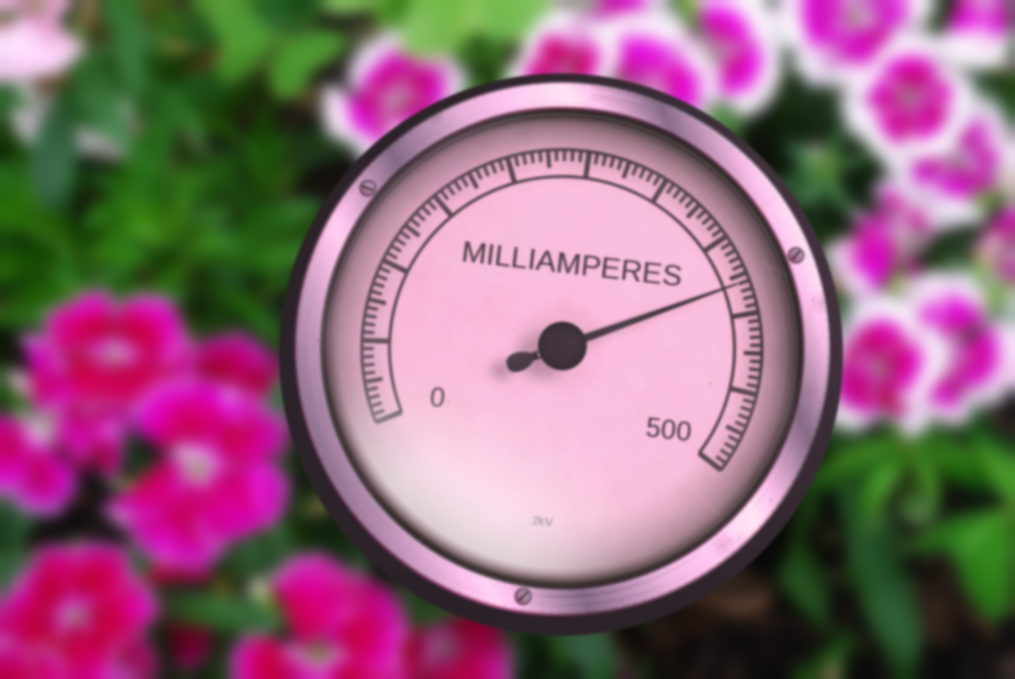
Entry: 380 mA
